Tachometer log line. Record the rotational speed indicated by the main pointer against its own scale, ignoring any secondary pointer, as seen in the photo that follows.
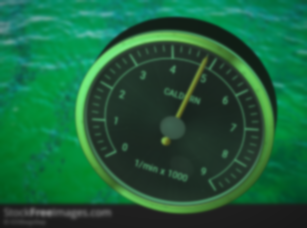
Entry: 4800 rpm
